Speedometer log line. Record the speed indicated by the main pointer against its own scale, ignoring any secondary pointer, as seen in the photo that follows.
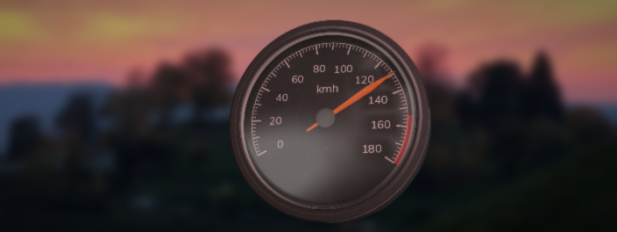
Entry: 130 km/h
